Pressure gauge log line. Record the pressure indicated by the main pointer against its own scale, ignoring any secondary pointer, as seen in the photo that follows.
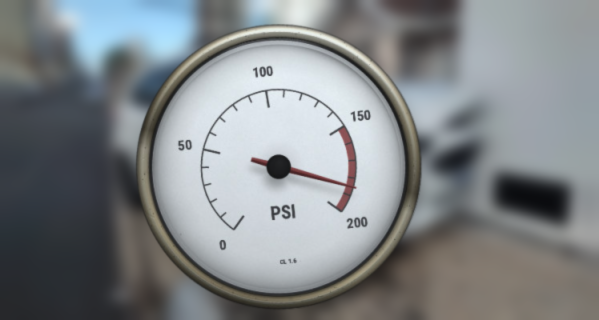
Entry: 185 psi
